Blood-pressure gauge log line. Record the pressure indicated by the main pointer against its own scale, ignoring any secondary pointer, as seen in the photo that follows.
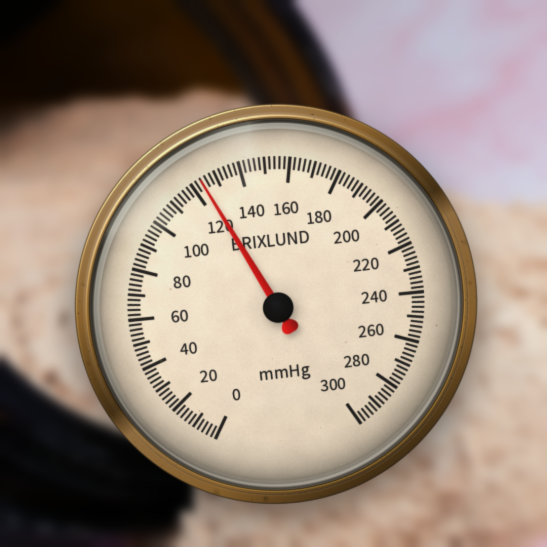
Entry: 124 mmHg
